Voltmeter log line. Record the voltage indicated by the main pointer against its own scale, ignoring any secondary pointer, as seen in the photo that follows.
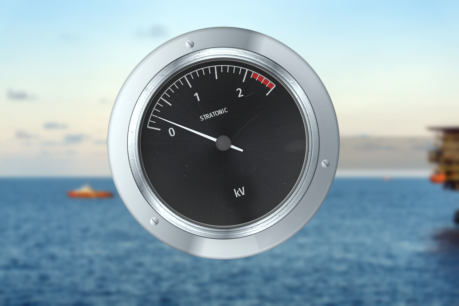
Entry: 0.2 kV
